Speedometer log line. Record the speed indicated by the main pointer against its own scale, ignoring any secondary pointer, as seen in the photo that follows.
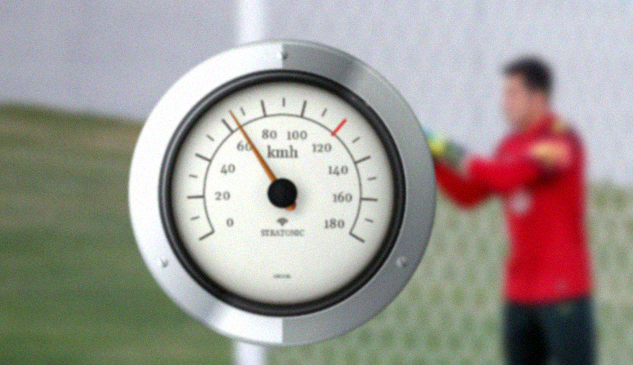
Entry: 65 km/h
